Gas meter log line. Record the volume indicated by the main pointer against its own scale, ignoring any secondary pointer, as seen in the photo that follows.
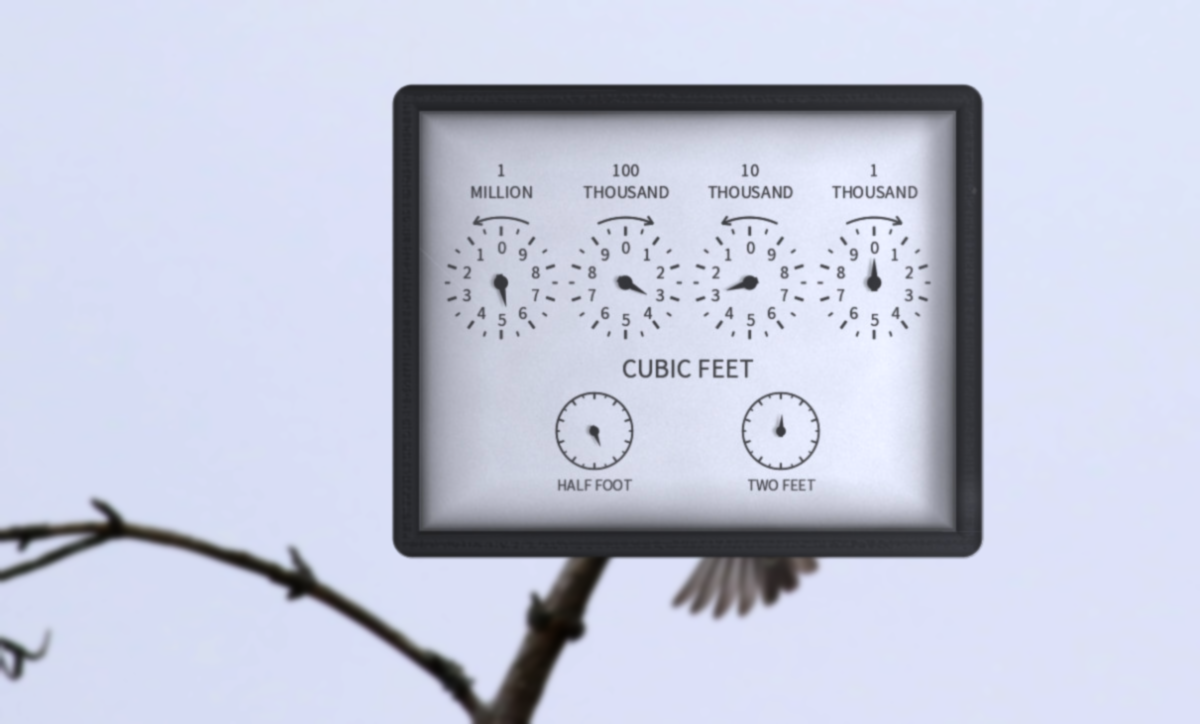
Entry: 533000 ft³
